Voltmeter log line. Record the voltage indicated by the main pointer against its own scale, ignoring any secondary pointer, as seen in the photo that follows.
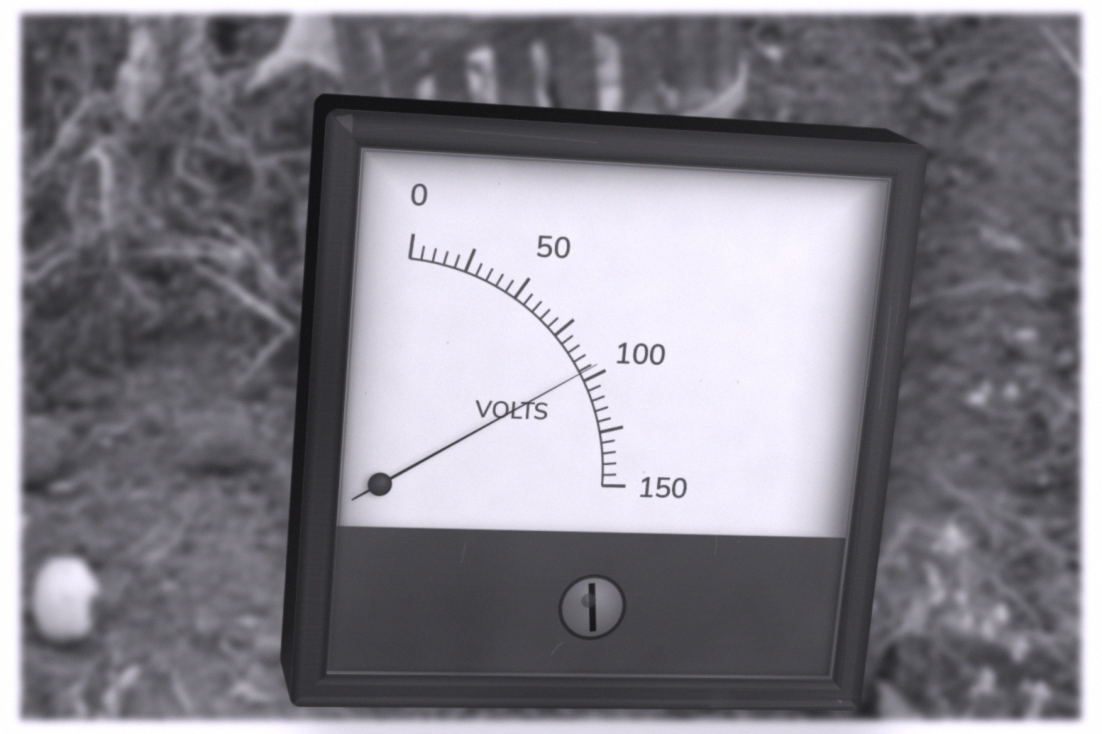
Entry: 95 V
